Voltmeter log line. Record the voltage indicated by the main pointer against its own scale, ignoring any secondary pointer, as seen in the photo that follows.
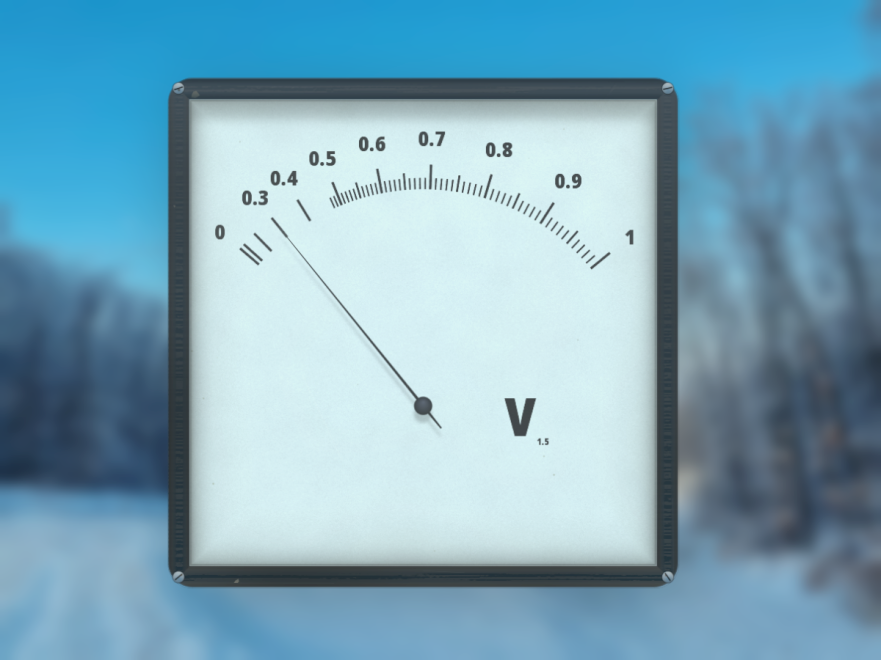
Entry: 0.3 V
